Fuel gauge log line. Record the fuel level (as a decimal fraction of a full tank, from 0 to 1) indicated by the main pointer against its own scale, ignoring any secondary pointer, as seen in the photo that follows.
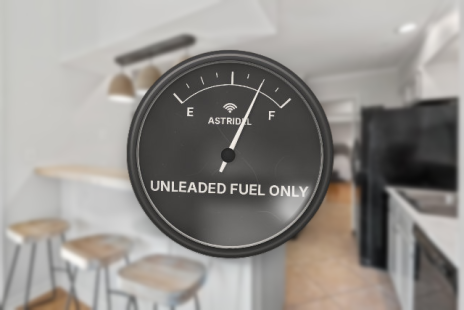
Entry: 0.75
